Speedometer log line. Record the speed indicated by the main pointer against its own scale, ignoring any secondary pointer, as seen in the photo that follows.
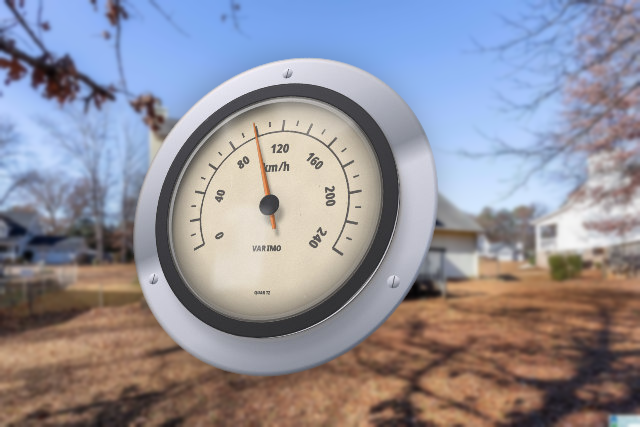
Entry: 100 km/h
